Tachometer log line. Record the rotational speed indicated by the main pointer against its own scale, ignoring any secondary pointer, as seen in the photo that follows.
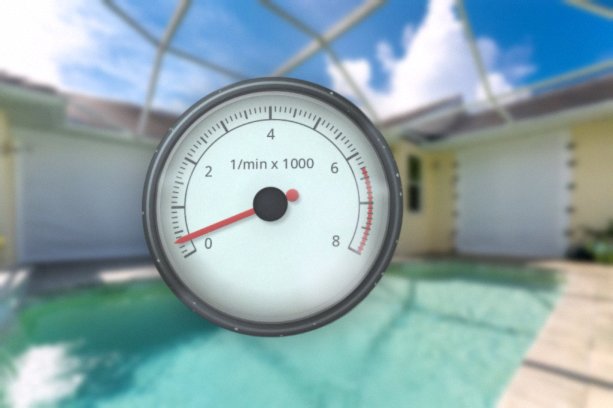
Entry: 300 rpm
